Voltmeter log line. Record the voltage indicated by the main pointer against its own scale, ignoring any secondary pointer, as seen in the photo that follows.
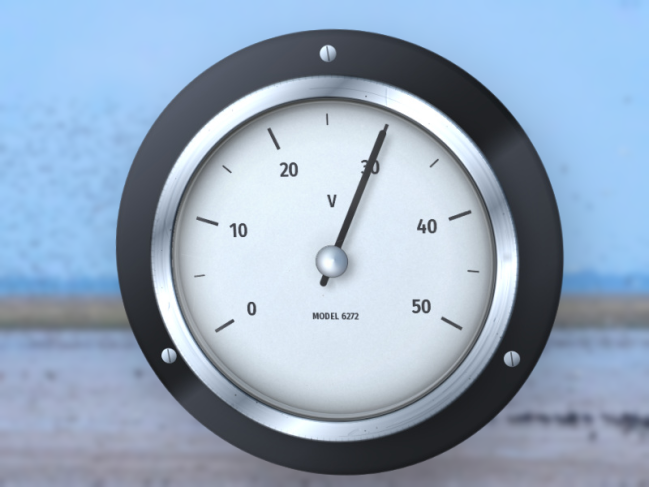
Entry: 30 V
